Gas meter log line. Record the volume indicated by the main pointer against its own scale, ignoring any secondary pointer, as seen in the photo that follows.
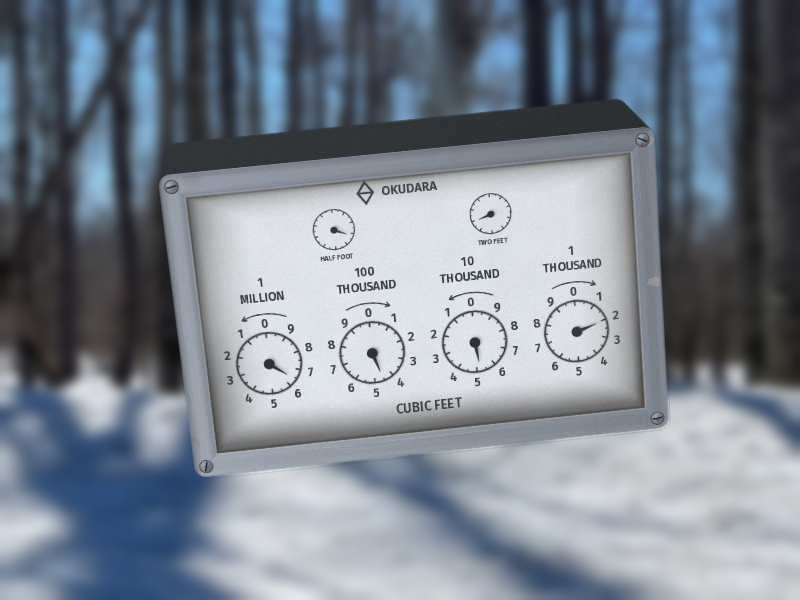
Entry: 645200 ft³
